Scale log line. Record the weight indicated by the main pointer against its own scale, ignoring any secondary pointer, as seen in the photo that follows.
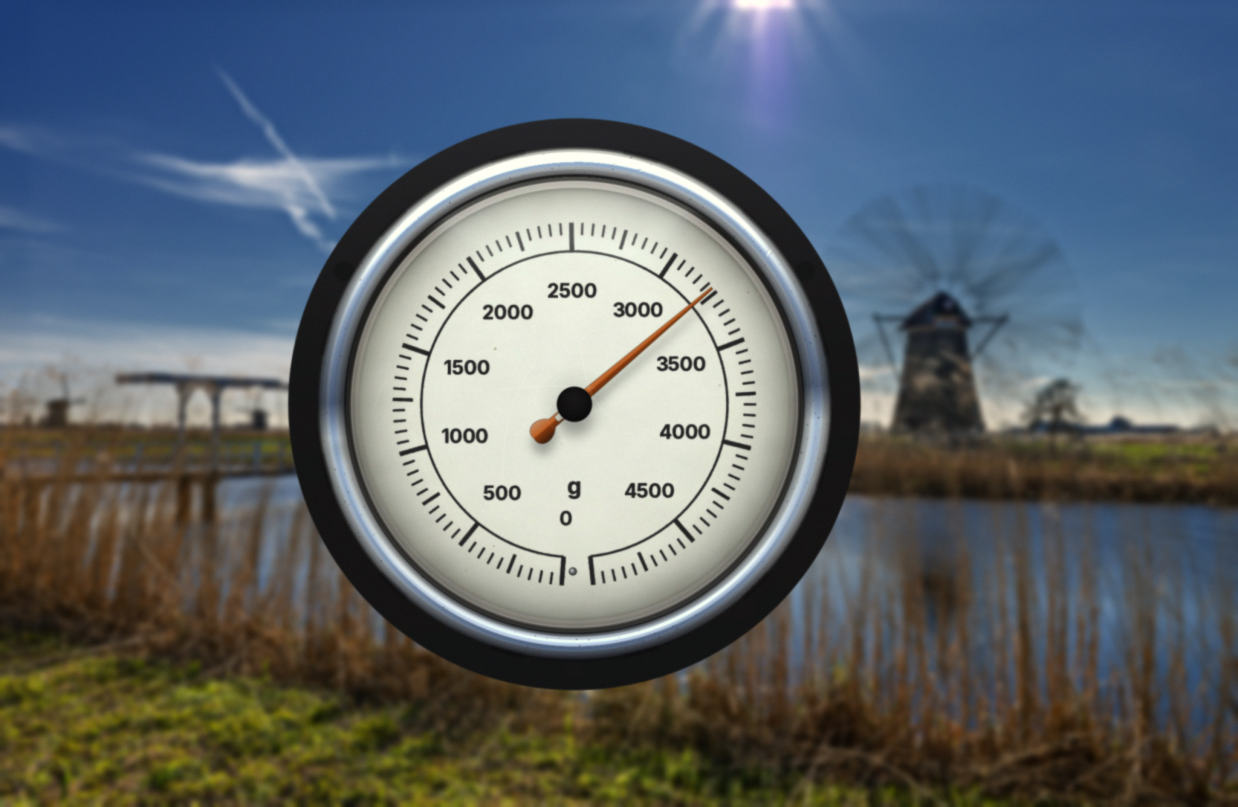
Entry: 3225 g
